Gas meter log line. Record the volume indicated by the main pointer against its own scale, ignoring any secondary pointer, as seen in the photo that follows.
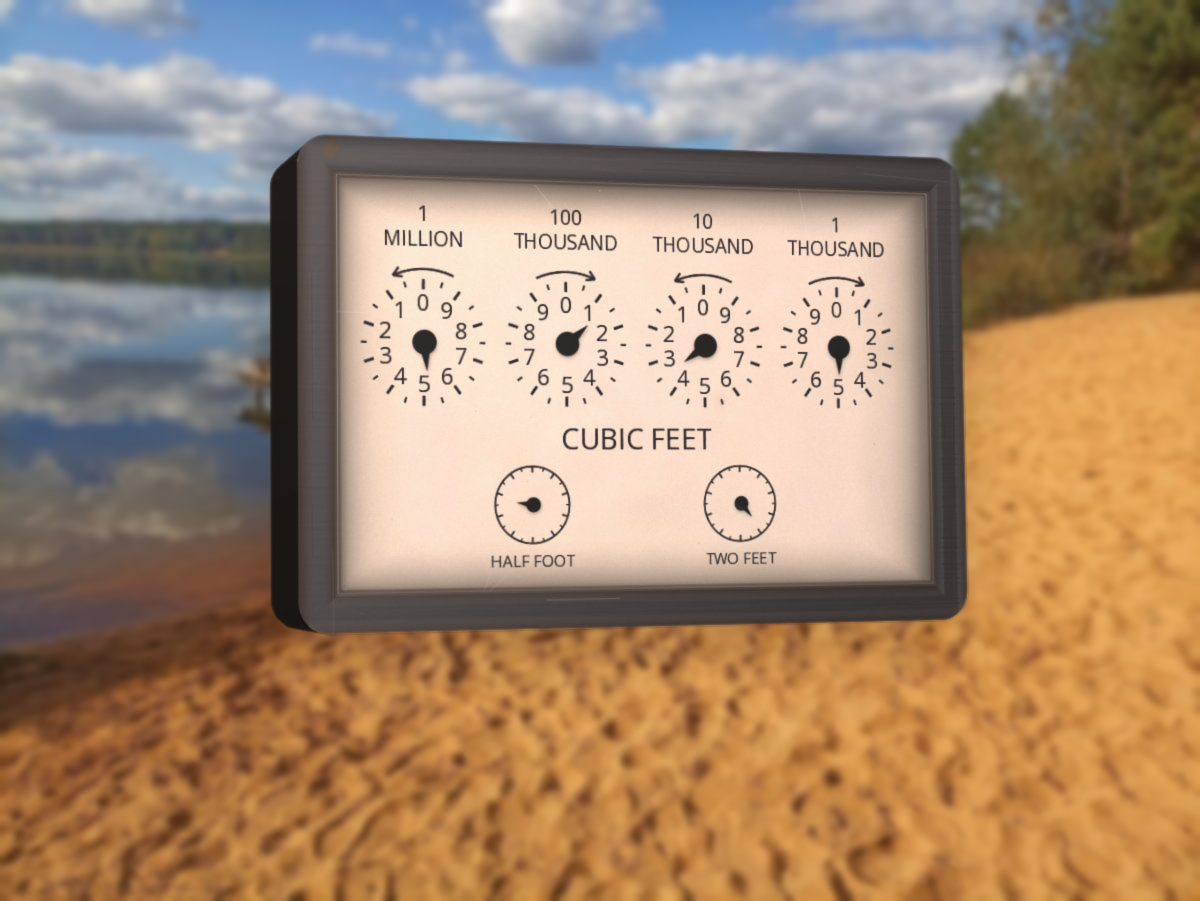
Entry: 513500 ft³
